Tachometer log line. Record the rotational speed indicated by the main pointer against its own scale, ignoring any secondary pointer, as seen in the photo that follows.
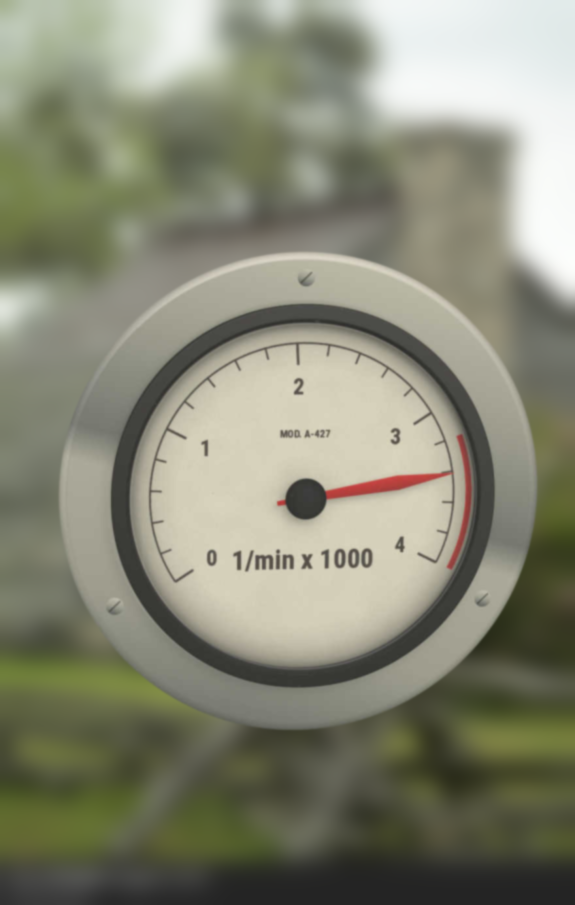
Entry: 3400 rpm
